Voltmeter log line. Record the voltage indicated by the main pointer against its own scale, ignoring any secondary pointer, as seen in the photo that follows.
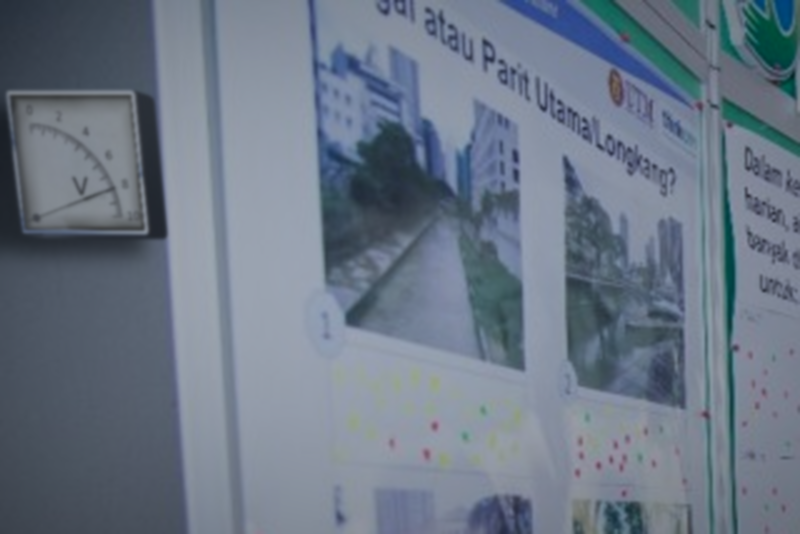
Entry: 8 V
